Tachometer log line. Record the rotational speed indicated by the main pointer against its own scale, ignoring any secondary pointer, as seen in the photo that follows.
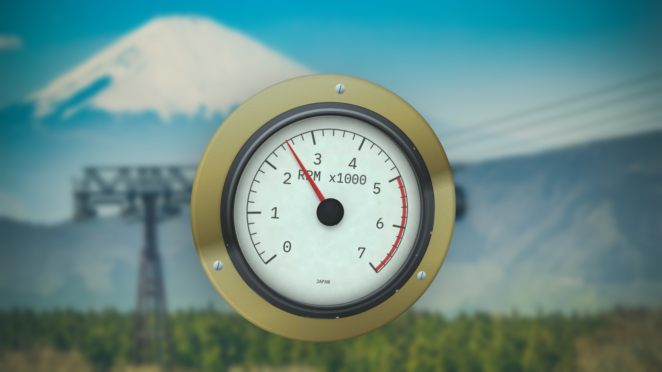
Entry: 2500 rpm
